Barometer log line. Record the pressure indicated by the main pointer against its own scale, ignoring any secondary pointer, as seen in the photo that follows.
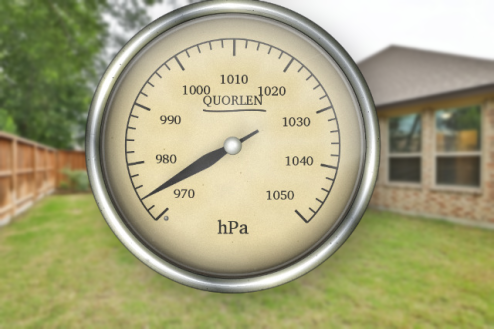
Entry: 974 hPa
